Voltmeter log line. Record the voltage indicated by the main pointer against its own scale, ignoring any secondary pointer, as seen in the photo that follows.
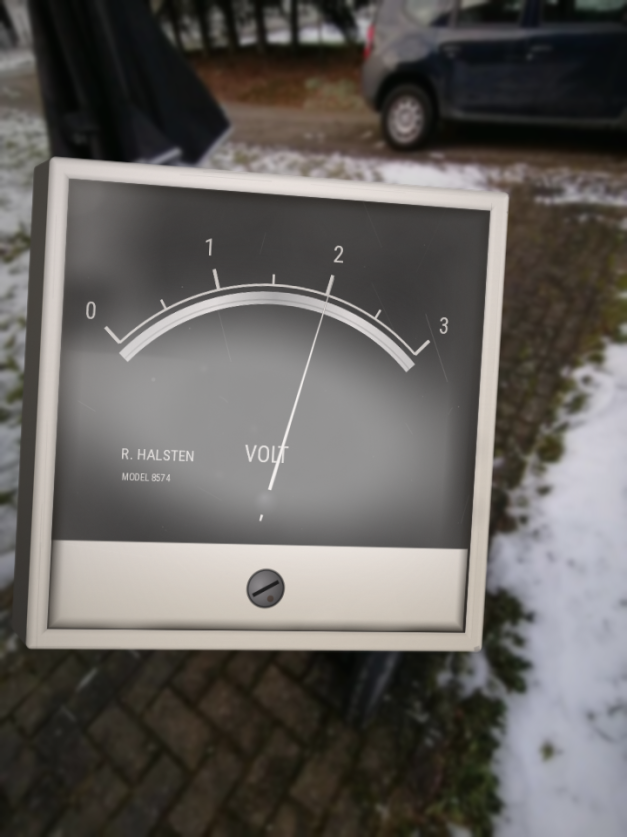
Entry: 2 V
